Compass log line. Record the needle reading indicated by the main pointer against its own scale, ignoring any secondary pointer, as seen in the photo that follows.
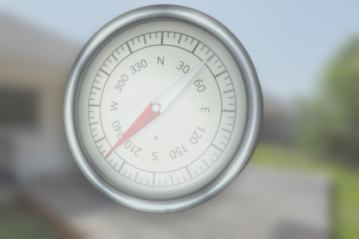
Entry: 225 °
